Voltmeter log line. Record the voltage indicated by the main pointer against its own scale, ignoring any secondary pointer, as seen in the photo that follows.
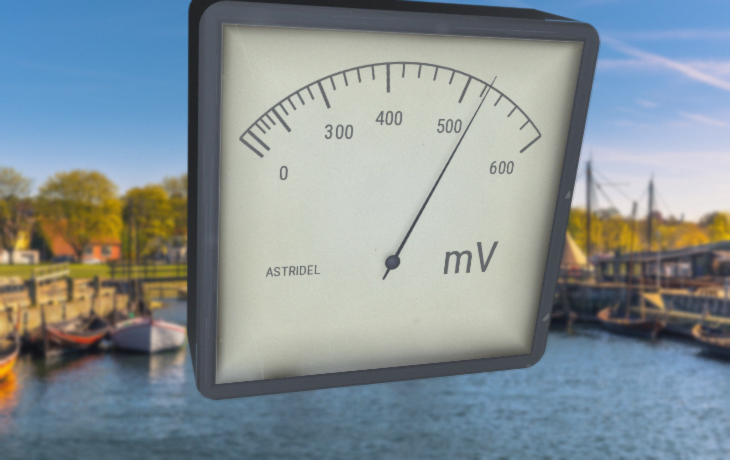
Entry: 520 mV
